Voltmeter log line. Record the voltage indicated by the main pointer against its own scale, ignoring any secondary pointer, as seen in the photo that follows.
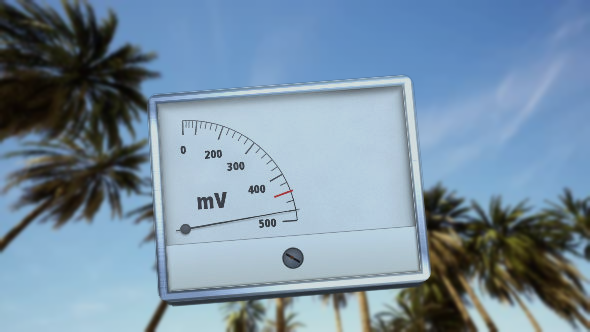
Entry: 480 mV
